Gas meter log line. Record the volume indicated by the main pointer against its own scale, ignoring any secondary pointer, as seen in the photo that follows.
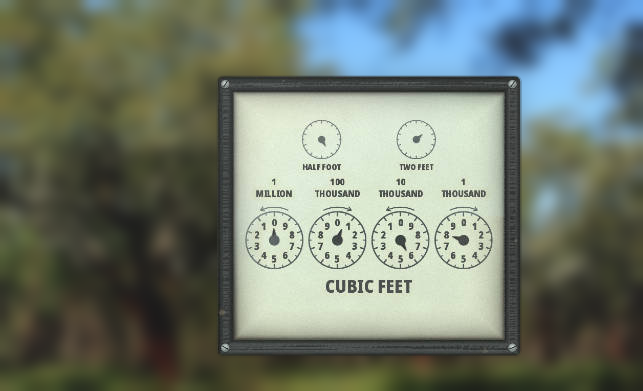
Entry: 5800 ft³
